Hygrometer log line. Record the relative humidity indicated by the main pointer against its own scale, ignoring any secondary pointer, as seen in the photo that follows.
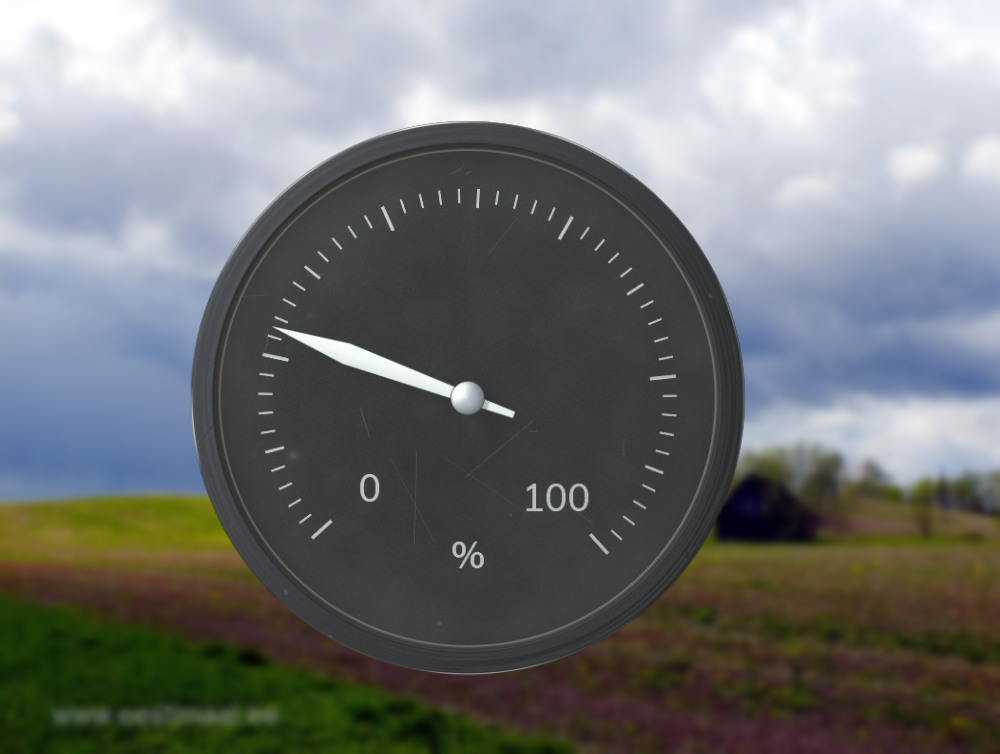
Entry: 23 %
